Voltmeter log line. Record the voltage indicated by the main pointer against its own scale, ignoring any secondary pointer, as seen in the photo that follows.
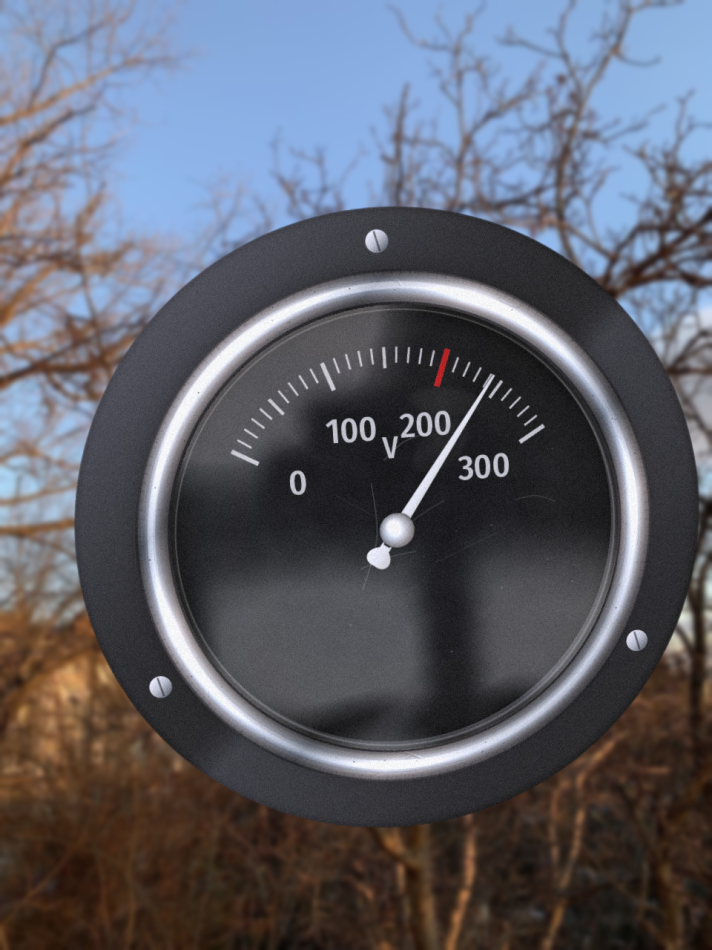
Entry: 240 V
